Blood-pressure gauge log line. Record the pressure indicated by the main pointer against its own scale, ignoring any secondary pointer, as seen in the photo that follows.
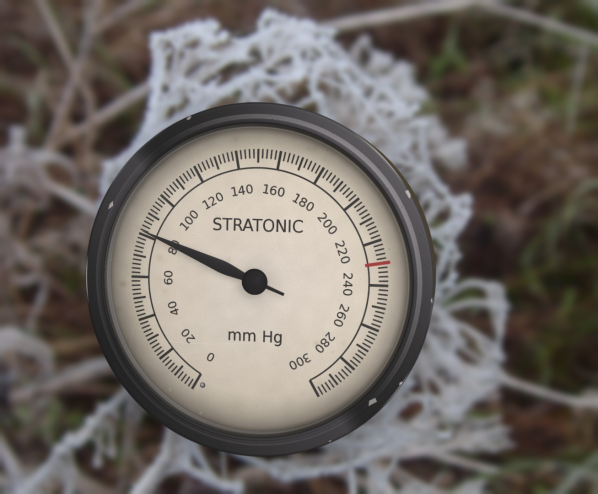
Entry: 82 mmHg
